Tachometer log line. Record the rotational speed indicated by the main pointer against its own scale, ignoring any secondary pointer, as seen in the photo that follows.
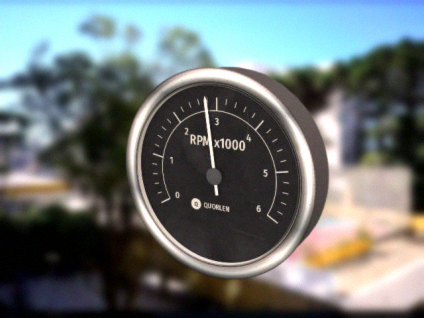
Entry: 2800 rpm
